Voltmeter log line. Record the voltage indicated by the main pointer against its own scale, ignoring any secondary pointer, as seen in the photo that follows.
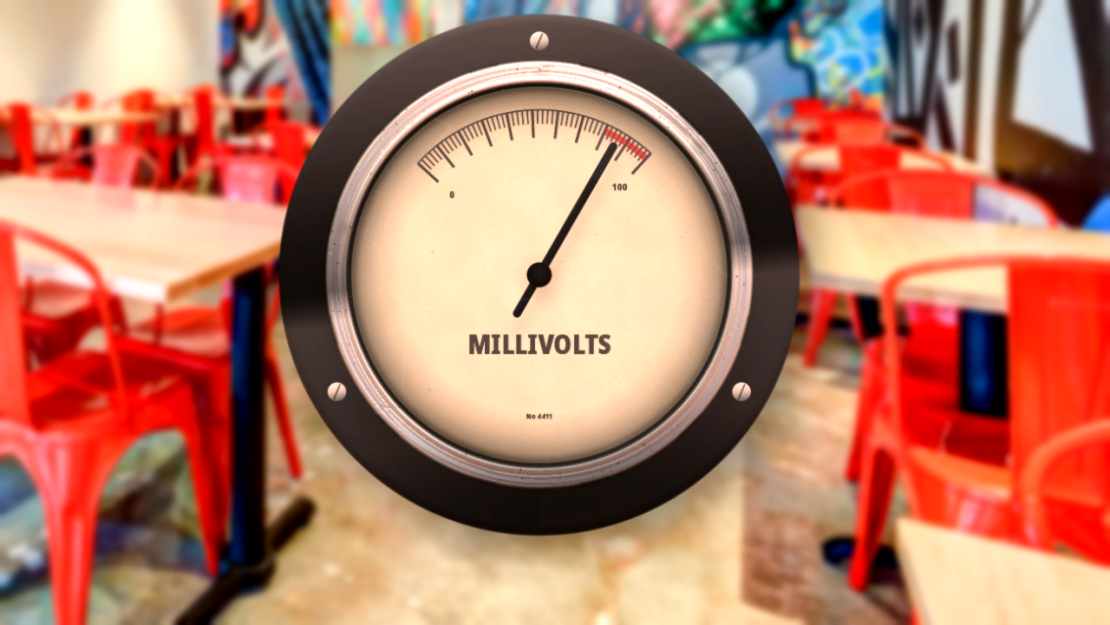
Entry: 86 mV
